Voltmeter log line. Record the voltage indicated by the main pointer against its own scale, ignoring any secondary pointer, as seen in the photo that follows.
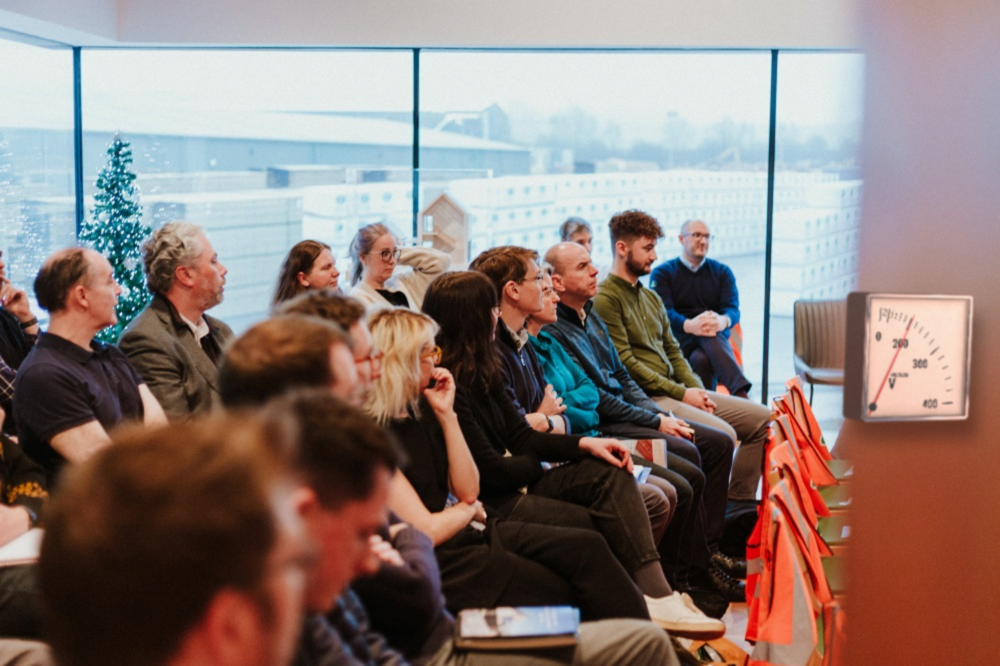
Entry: 200 V
